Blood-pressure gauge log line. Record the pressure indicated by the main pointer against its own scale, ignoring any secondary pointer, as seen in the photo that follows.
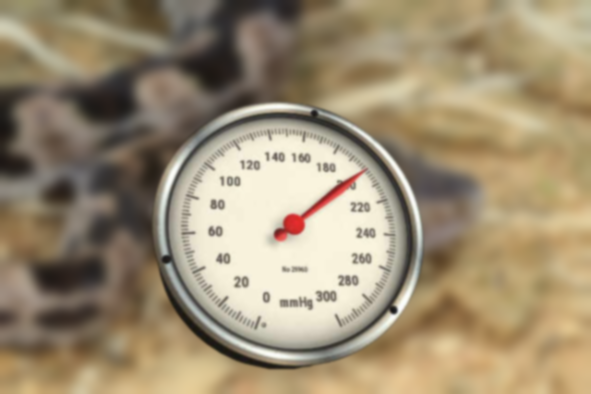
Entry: 200 mmHg
